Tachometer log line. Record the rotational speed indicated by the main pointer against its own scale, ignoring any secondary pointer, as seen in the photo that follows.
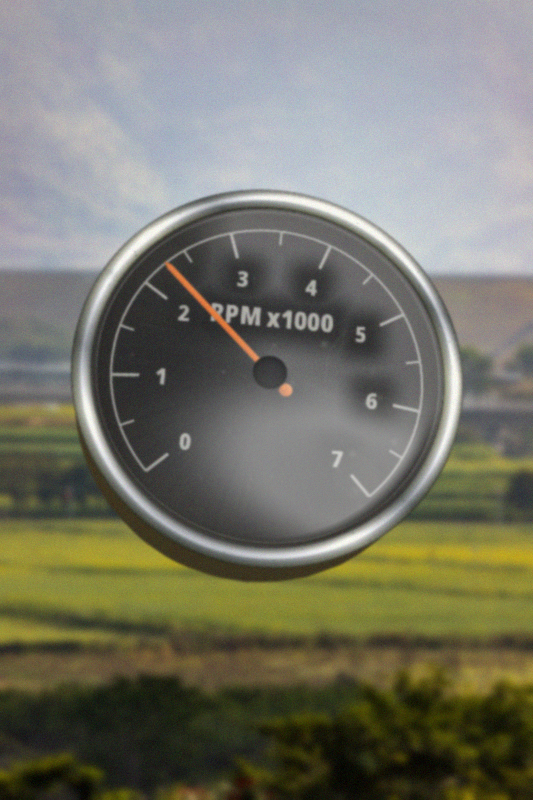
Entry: 2250 rpm
